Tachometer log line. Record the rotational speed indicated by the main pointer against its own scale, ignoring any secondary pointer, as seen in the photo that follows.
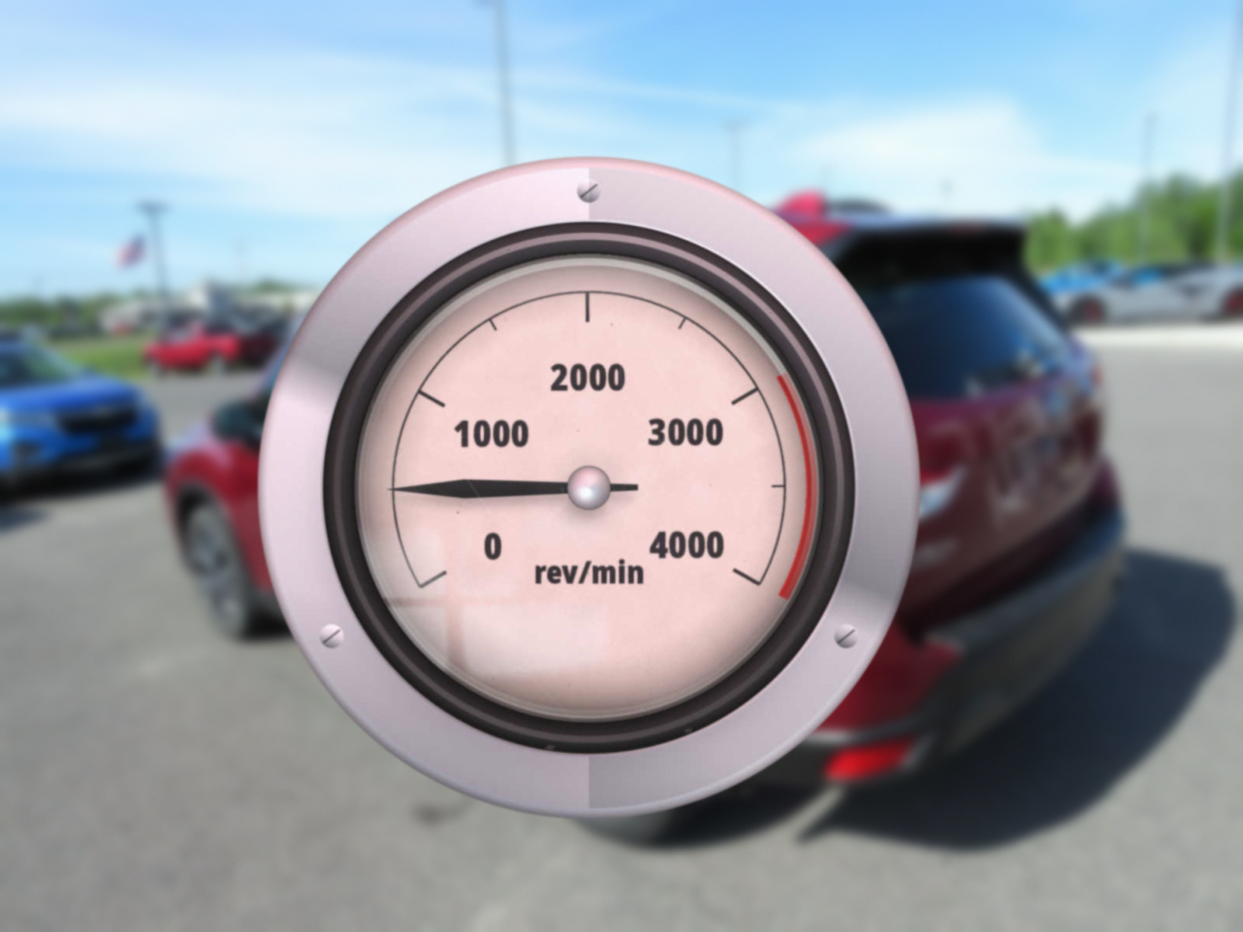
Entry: 500 rpm
